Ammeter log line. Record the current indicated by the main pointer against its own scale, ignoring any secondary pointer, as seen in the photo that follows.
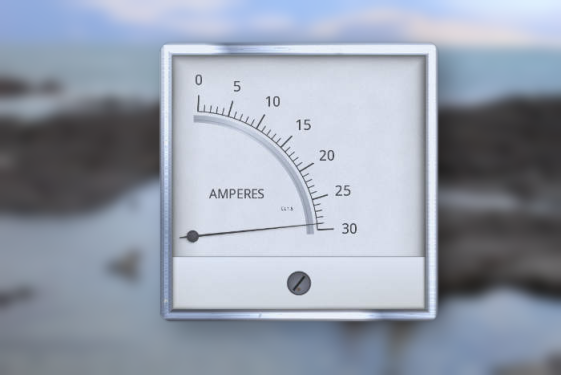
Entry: 29 A
